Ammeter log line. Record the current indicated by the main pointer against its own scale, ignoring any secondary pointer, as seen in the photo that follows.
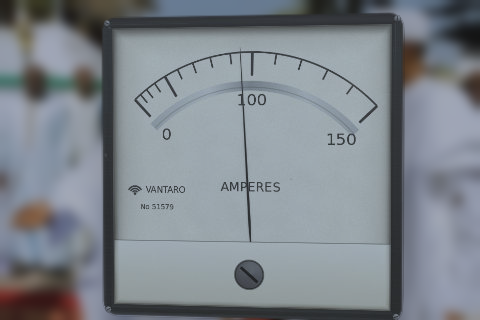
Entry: 95 A
